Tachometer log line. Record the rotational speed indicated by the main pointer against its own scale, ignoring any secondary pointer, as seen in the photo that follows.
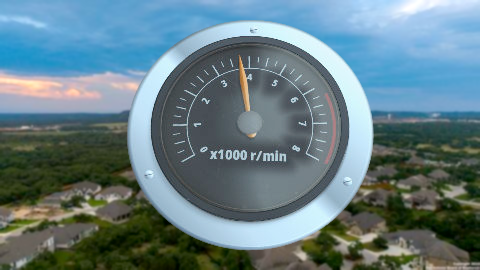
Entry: 3750 rpm
